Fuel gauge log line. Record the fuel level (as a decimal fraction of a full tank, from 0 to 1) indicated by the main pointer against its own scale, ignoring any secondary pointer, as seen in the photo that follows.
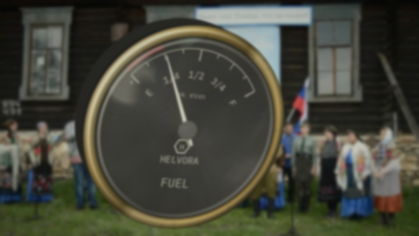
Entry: 0.25
